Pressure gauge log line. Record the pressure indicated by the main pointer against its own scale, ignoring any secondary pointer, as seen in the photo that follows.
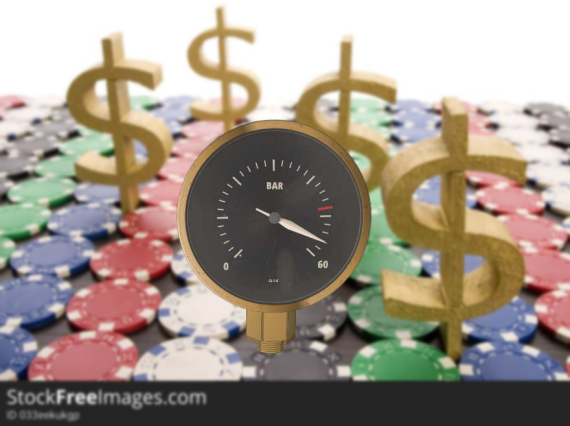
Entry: 56 bar
